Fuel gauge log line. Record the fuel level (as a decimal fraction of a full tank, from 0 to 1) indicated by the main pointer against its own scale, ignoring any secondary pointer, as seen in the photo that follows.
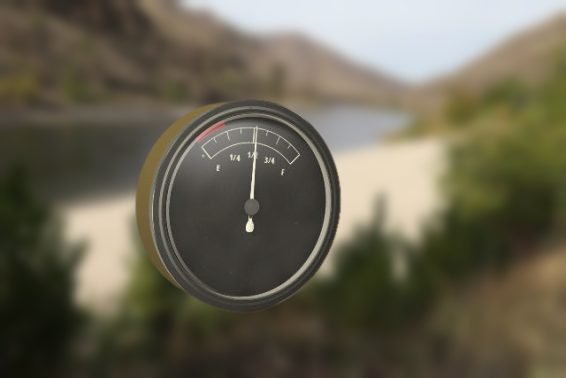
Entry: 0.5
